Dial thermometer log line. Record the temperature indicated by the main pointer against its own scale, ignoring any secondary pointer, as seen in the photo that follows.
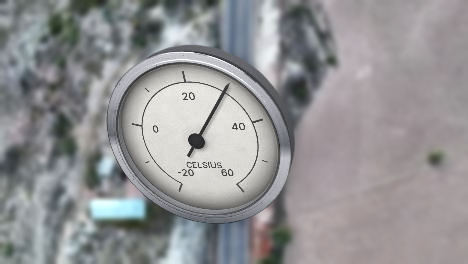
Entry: 30 °C
